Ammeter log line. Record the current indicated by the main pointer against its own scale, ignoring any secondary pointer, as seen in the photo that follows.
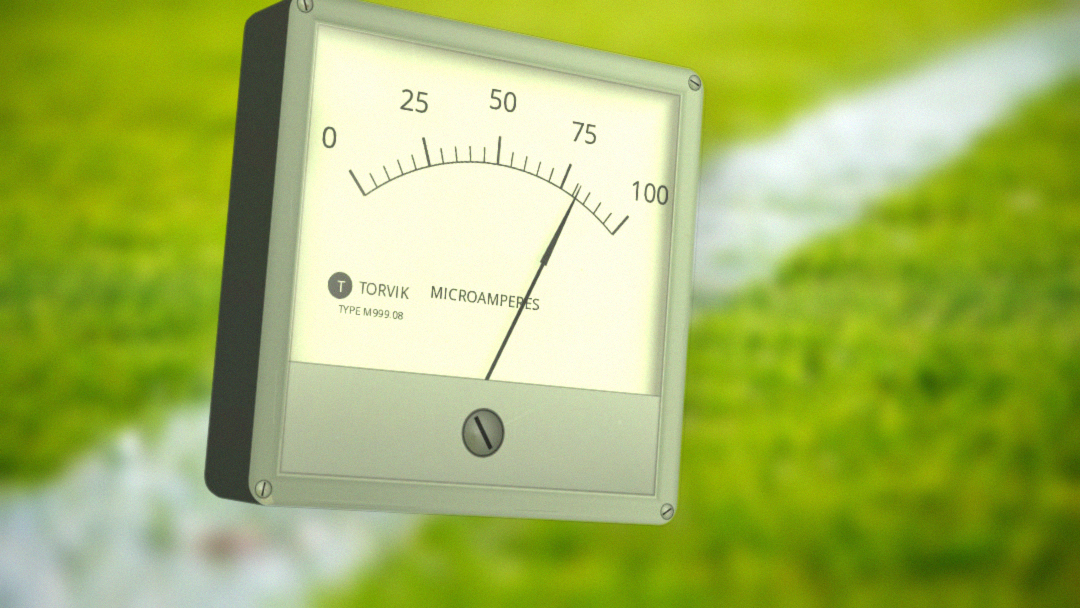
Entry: 80 µA
